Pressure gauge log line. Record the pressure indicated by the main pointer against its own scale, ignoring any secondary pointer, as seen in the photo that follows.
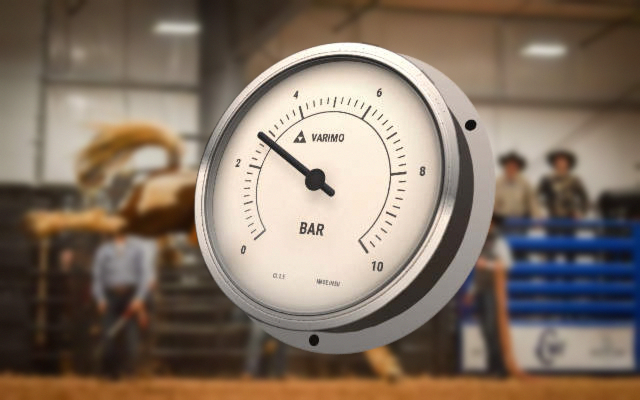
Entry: 2.8 bar
